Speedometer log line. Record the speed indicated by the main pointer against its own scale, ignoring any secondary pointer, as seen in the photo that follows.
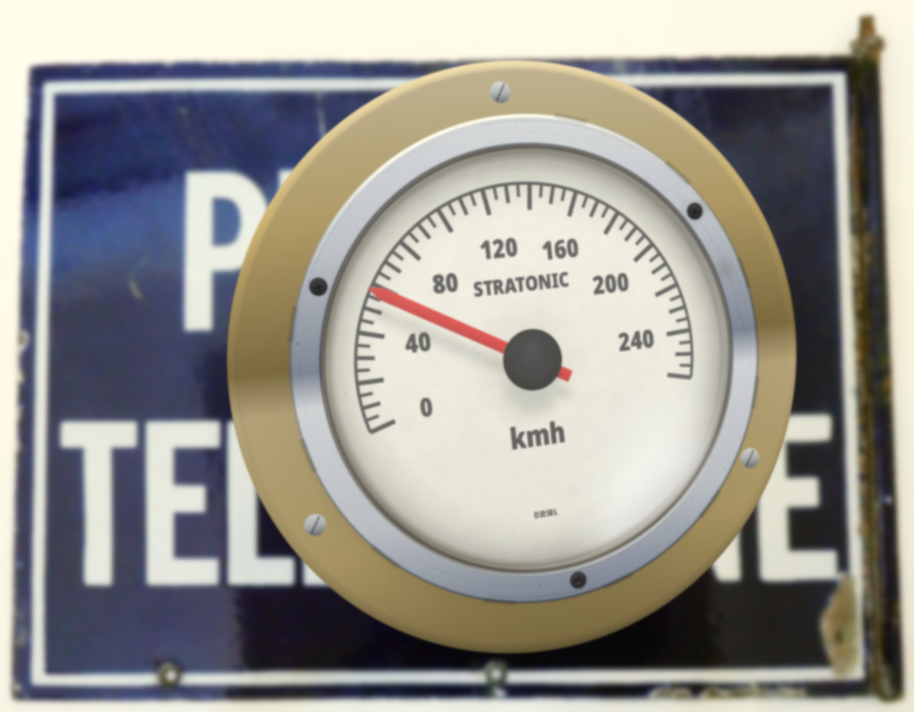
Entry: 57.5 km/h
